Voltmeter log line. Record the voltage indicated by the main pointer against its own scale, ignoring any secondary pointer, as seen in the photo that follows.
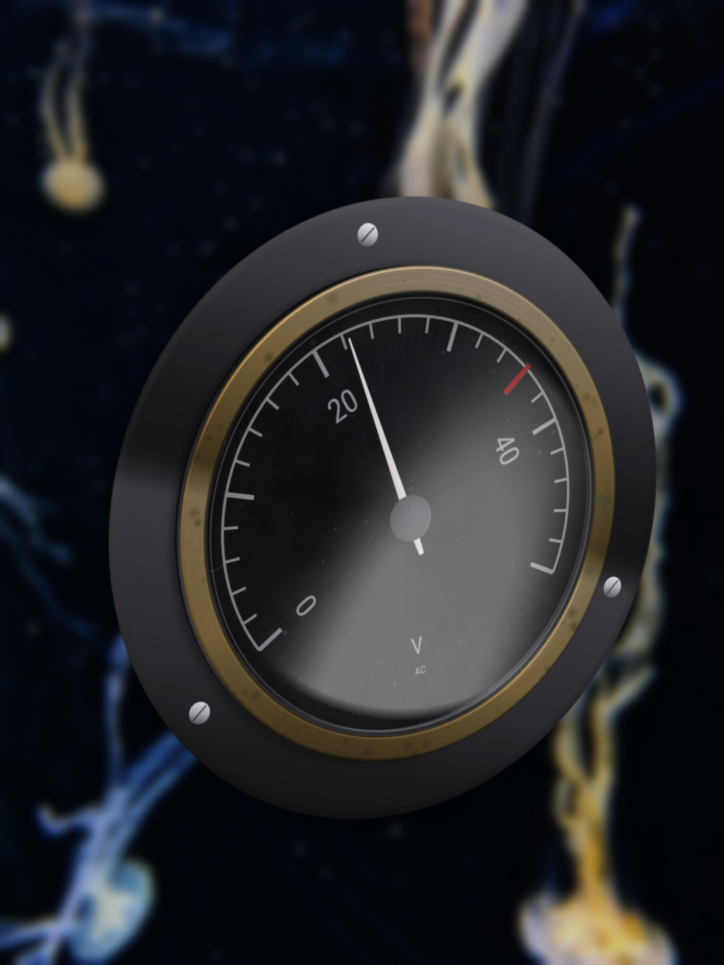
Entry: 22 V
